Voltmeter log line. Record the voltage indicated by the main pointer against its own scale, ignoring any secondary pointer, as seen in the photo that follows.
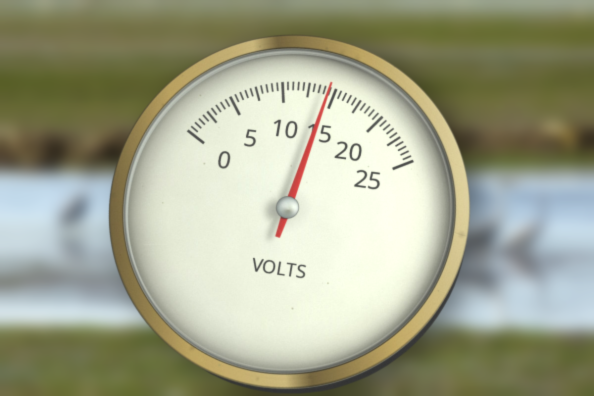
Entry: 14.5 V
